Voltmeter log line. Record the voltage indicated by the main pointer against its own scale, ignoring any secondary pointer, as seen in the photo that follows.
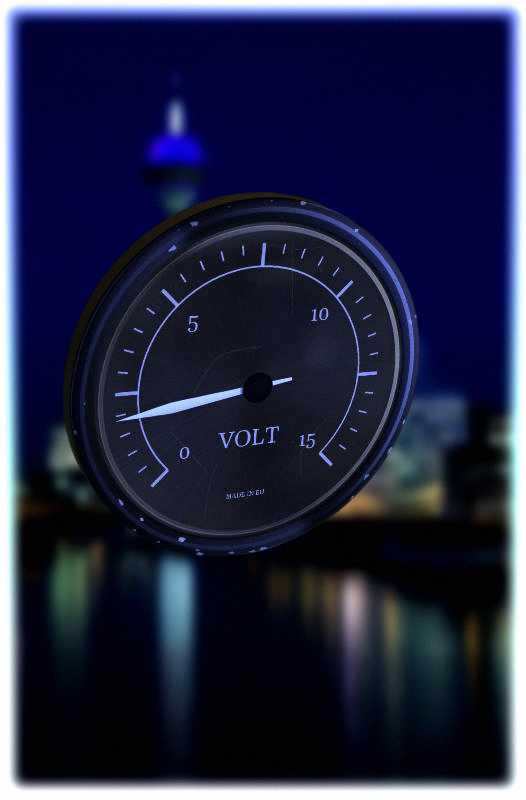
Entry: 2 V
